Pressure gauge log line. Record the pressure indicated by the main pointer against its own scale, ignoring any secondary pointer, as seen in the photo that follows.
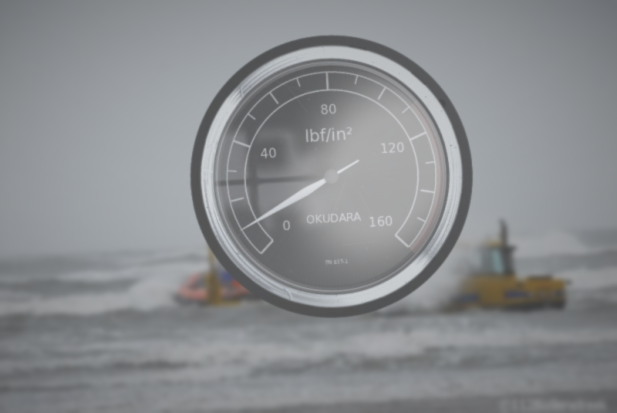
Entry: 10 psi
